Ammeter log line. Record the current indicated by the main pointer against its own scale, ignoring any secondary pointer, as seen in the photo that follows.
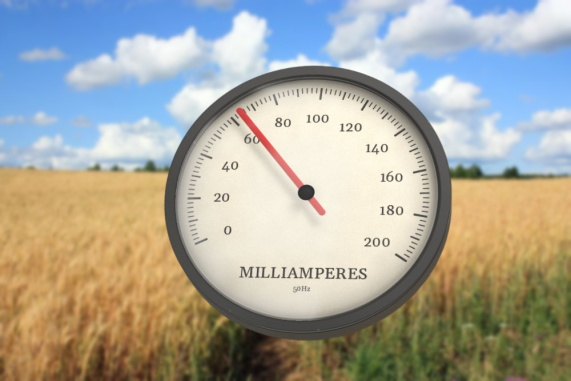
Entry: 64 mA
